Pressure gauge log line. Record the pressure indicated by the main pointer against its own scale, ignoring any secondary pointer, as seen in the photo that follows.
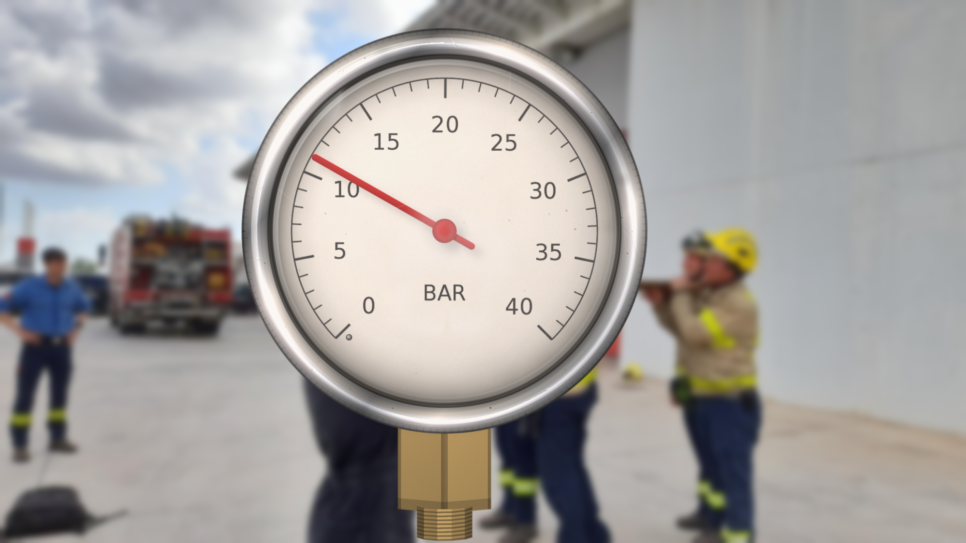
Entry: 11 bar
